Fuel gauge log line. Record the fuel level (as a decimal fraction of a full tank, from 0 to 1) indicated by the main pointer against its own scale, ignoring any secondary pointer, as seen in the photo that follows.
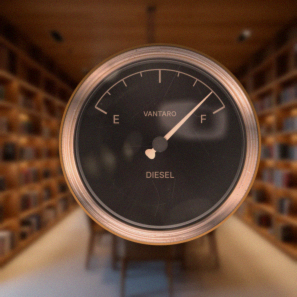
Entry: 0.875
